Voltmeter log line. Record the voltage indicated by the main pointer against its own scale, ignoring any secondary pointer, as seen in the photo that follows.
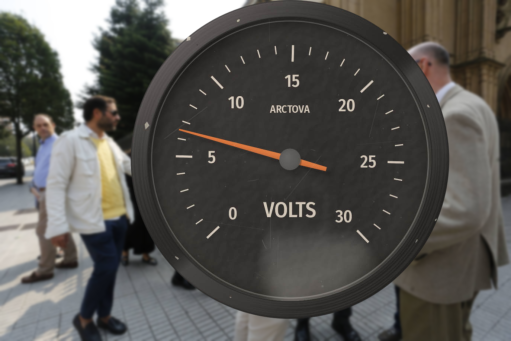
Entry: 6.5 V
